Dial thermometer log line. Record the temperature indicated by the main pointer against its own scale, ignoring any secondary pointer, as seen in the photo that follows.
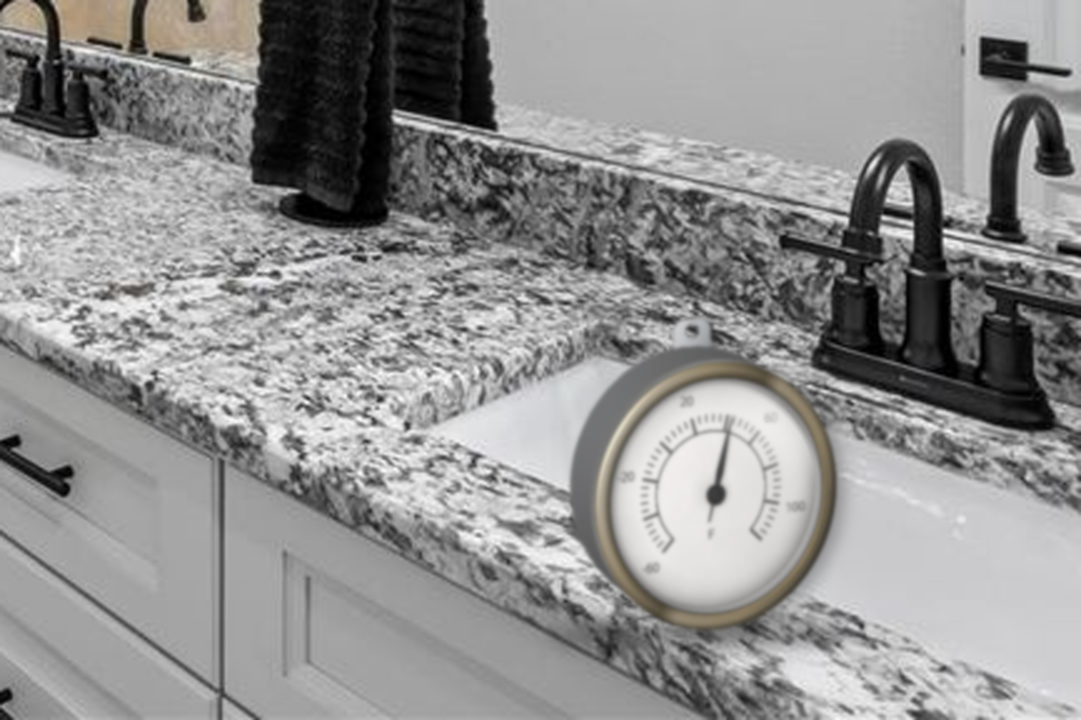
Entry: 40 °F
